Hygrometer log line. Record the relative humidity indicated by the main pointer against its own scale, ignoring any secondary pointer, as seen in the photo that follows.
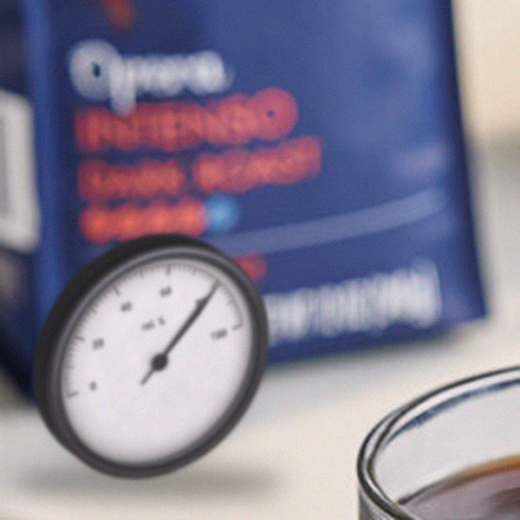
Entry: 80 %
